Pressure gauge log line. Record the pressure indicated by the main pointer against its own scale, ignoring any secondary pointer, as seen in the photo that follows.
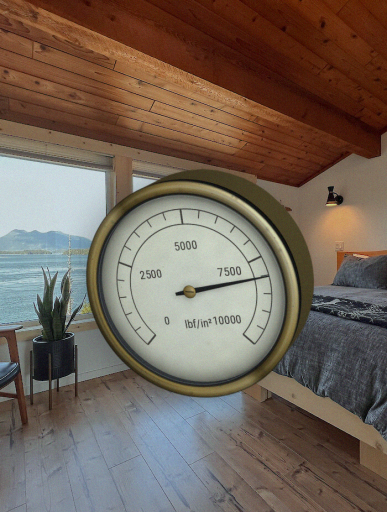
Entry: 8000 psi
